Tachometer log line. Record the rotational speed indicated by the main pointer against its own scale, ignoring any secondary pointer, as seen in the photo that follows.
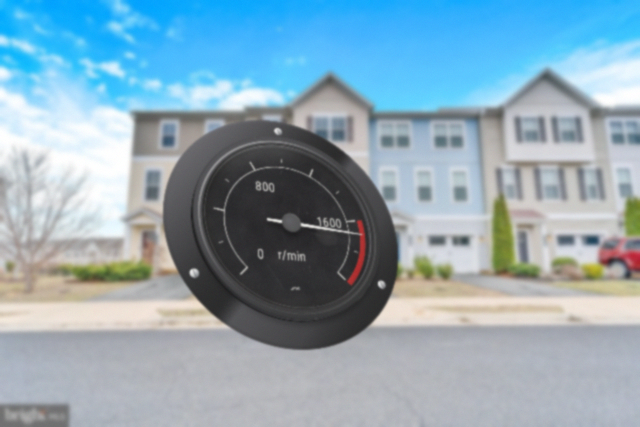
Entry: 1700 rpm
